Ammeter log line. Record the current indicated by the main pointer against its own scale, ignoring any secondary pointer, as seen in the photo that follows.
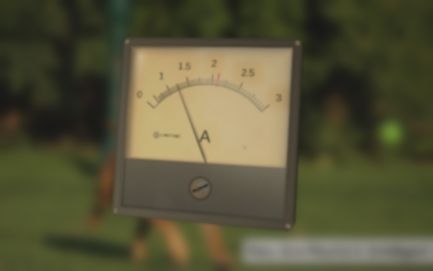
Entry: 1.25 A
